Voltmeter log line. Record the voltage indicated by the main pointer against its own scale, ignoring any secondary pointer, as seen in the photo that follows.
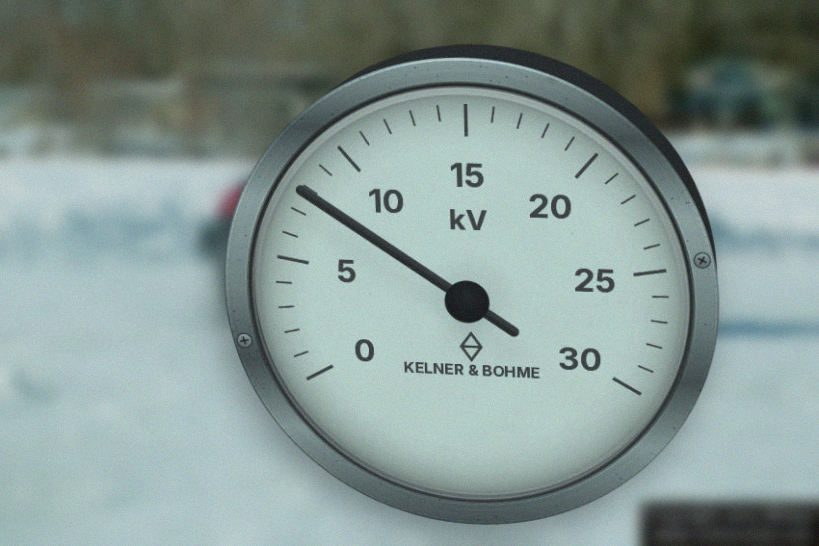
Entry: 8 kV
